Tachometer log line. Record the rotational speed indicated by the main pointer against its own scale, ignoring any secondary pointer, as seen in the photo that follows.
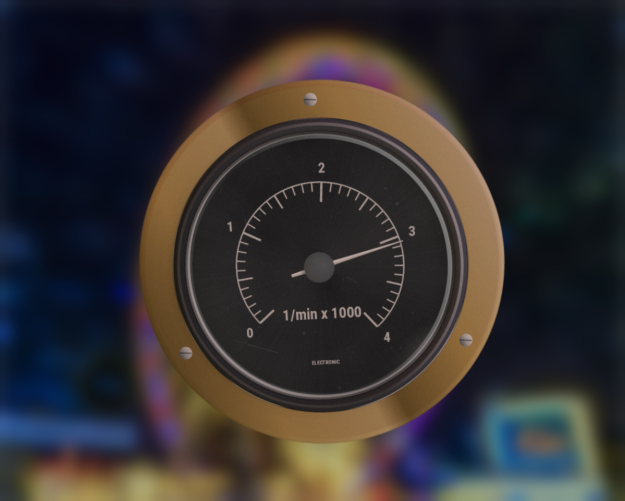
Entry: 3050 rpm
